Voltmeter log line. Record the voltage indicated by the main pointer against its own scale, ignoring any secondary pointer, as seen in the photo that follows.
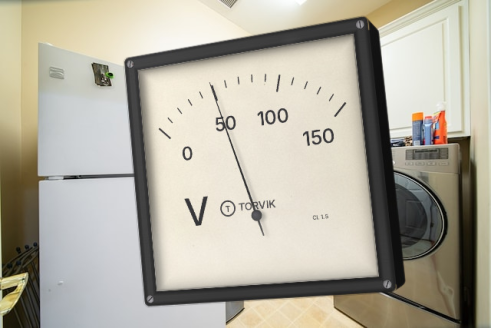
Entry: 50 V
